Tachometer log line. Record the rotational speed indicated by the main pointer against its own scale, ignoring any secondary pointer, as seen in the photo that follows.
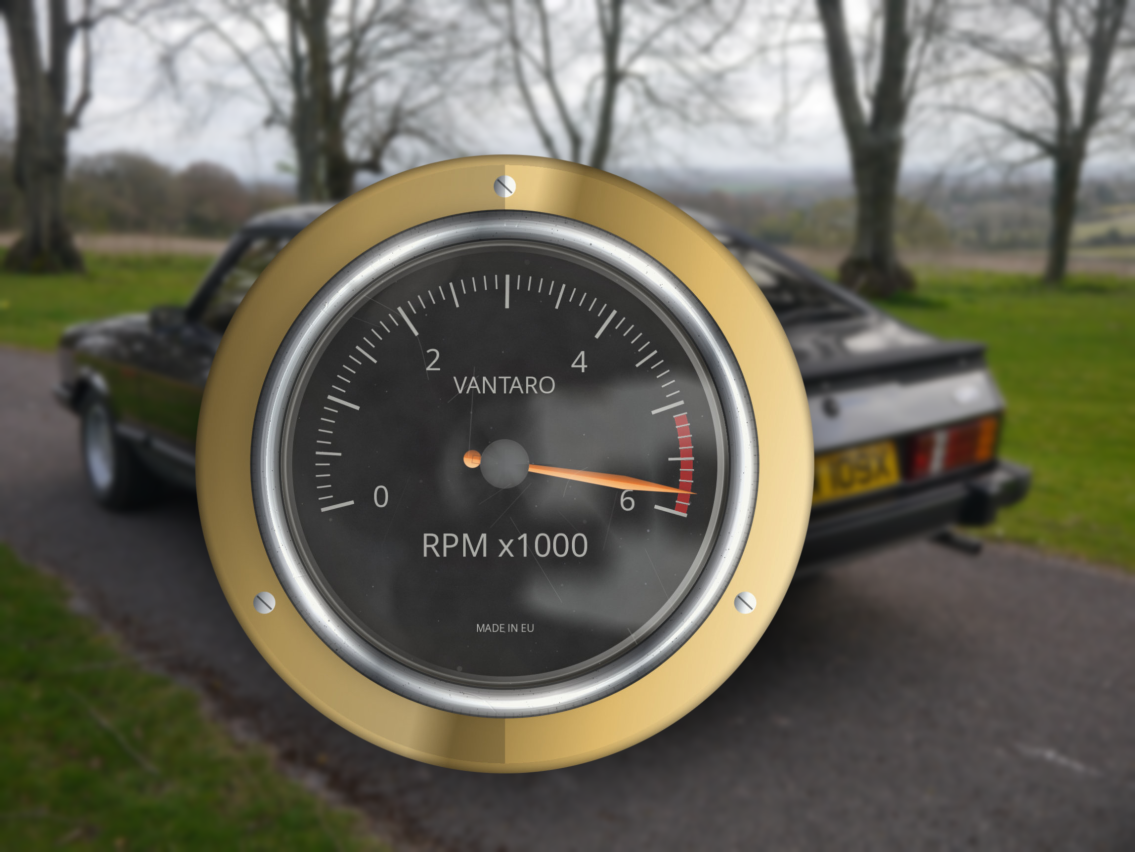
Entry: 5800 rpm
